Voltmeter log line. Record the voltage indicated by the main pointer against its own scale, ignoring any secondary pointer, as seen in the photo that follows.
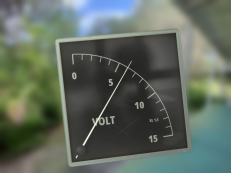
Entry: 6 V
